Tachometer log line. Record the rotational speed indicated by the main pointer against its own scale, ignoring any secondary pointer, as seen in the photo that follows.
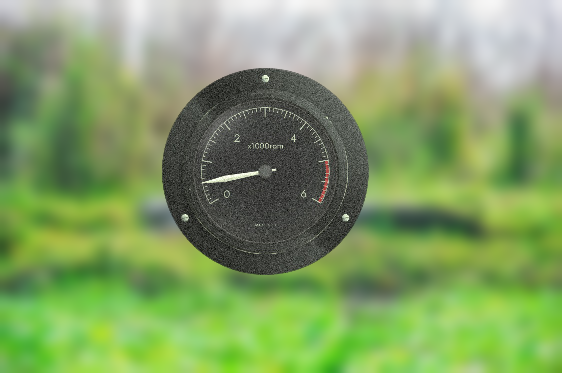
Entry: 500 rpm
